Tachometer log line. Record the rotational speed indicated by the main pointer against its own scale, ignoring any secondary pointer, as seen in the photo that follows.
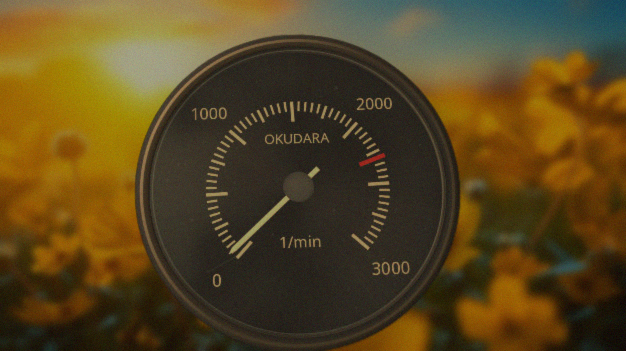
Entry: 50 rpm
